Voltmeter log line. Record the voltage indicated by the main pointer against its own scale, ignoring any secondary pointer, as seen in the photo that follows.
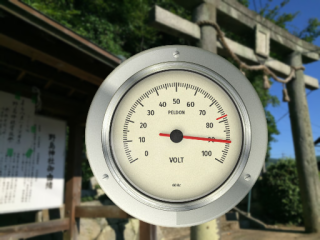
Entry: 90 V
